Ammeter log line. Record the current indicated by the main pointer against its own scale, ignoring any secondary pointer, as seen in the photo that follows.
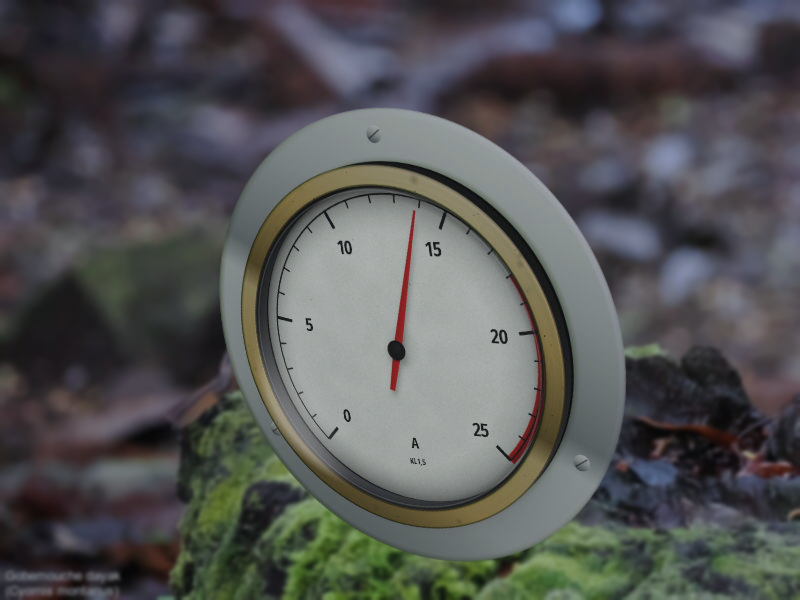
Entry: 14 A
